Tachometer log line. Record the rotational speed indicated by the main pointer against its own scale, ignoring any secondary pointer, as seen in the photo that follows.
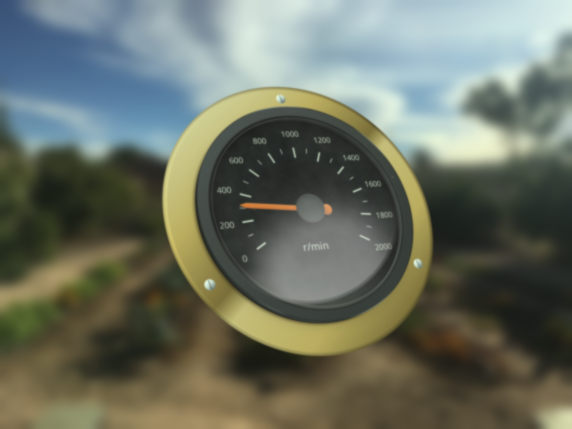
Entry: 300 rpm
